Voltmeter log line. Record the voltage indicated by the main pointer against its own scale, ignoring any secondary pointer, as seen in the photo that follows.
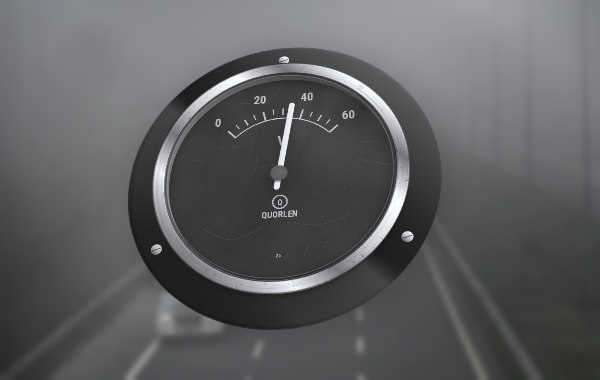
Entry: 35 V
